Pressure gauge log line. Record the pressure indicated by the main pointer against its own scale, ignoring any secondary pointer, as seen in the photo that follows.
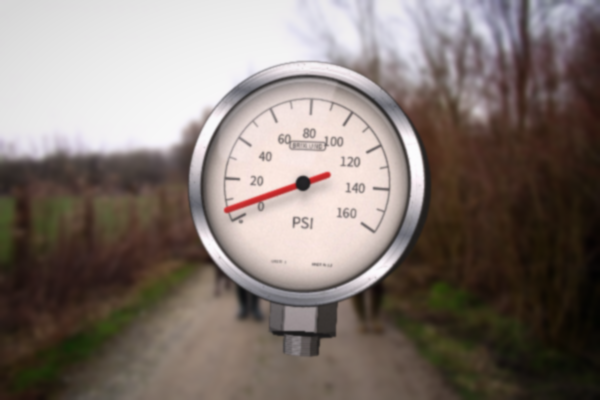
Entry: 5 psi
